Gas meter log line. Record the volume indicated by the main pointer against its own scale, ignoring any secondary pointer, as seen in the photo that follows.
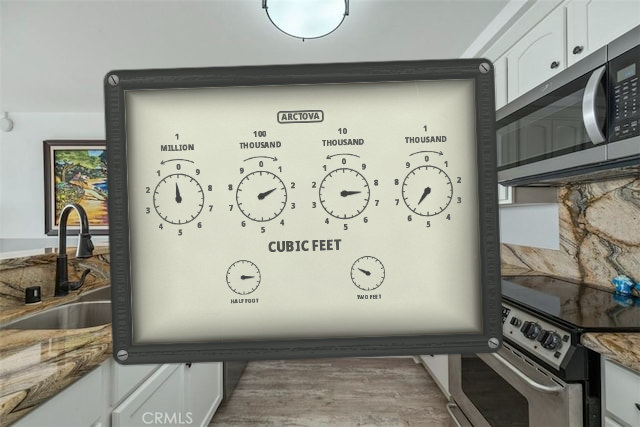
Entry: 17600 ft³
